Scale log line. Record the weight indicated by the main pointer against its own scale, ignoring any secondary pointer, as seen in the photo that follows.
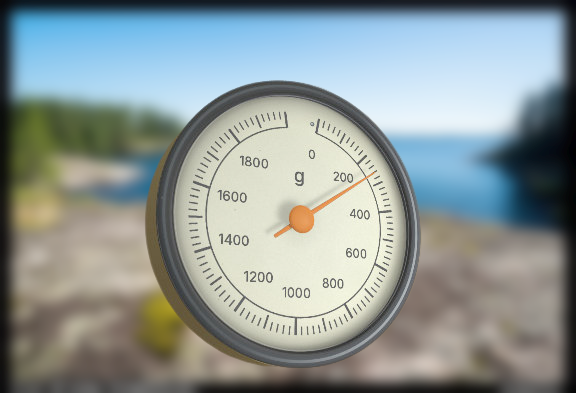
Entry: 260 g
